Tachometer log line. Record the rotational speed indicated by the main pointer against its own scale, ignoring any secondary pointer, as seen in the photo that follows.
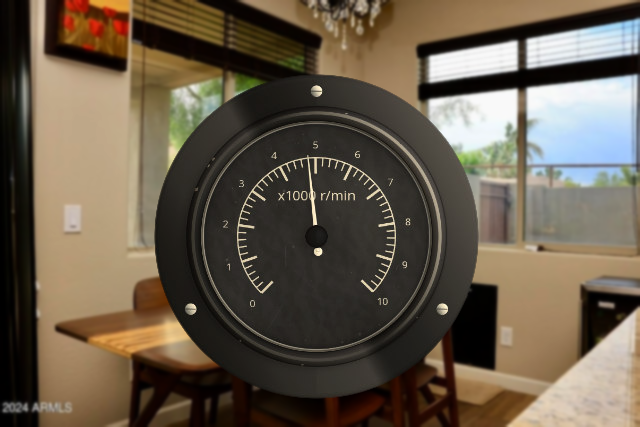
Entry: 4800 rpm
